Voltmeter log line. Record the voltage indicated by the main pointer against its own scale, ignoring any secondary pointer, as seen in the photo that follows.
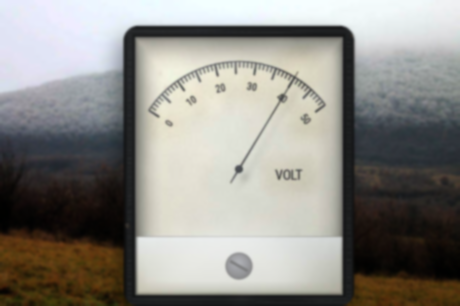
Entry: 40 V
